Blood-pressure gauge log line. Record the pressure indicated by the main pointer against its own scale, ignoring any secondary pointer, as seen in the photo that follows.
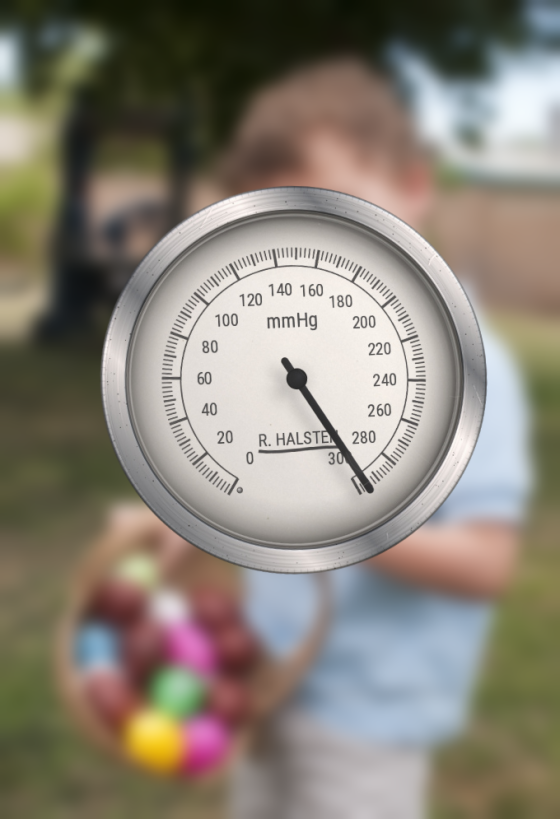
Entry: 296 mmHg
